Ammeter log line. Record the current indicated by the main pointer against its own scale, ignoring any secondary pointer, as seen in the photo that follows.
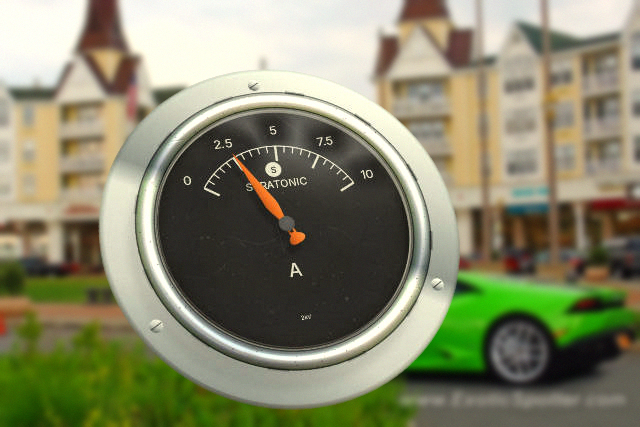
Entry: 2.5 A
